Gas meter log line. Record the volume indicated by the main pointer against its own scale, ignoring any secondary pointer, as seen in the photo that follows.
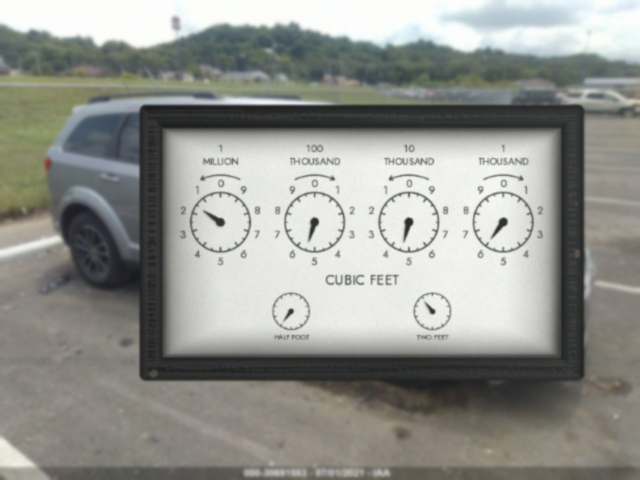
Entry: 154600 ft³
